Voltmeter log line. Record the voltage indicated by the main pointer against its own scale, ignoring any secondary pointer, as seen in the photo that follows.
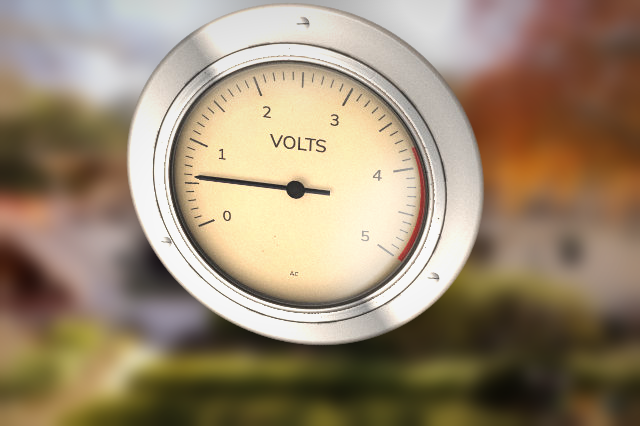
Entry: 0.6 V
